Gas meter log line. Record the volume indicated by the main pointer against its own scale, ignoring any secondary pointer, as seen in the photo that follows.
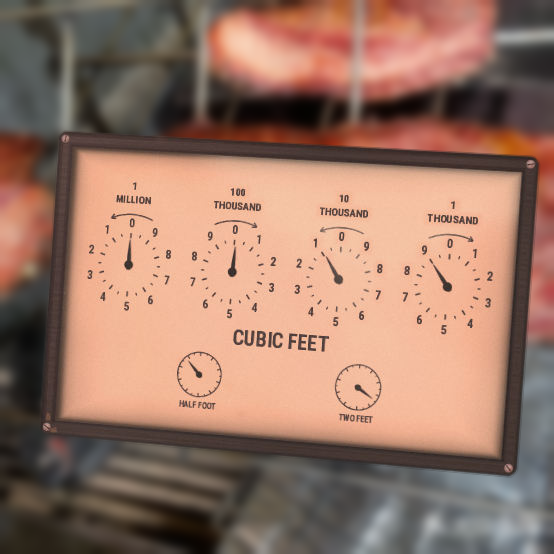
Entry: 900 ft³
